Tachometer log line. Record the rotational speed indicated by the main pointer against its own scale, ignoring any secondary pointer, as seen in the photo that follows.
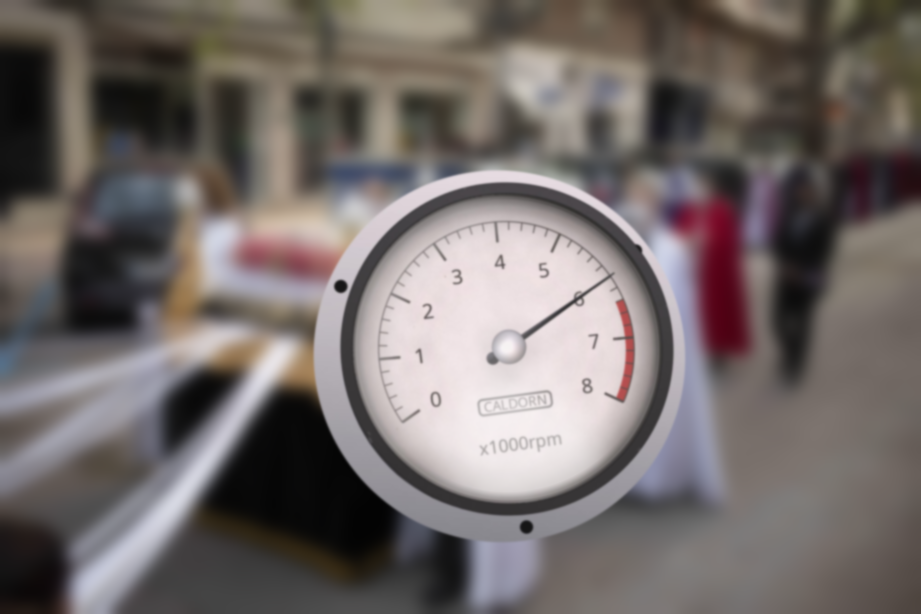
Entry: 6000 rpm
